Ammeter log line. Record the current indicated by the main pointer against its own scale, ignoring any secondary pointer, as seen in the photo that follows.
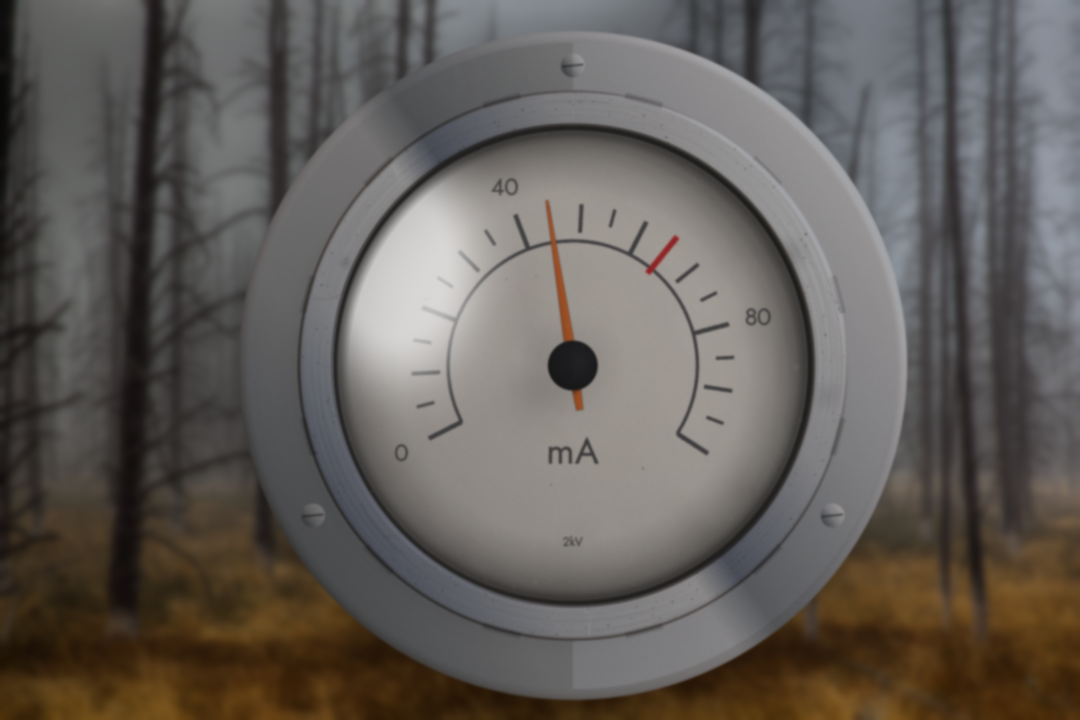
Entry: 45 mA
